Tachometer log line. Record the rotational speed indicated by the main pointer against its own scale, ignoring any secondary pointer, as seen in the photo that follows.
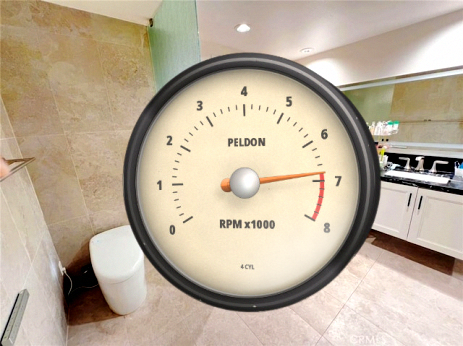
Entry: 6800 rpm
